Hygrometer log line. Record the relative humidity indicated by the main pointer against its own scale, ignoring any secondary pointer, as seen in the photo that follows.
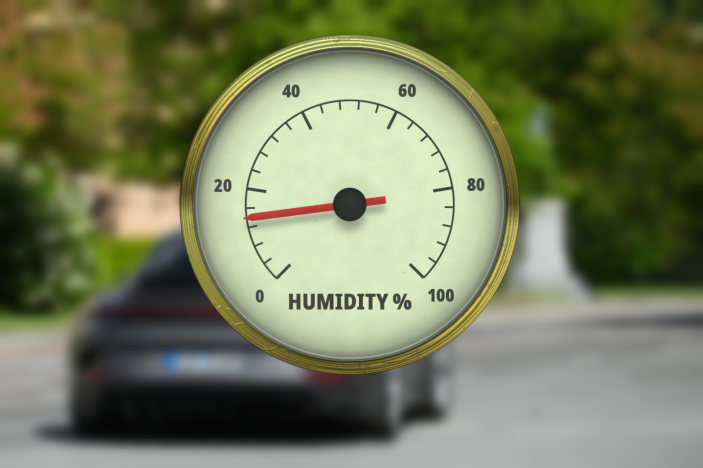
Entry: 14 %
